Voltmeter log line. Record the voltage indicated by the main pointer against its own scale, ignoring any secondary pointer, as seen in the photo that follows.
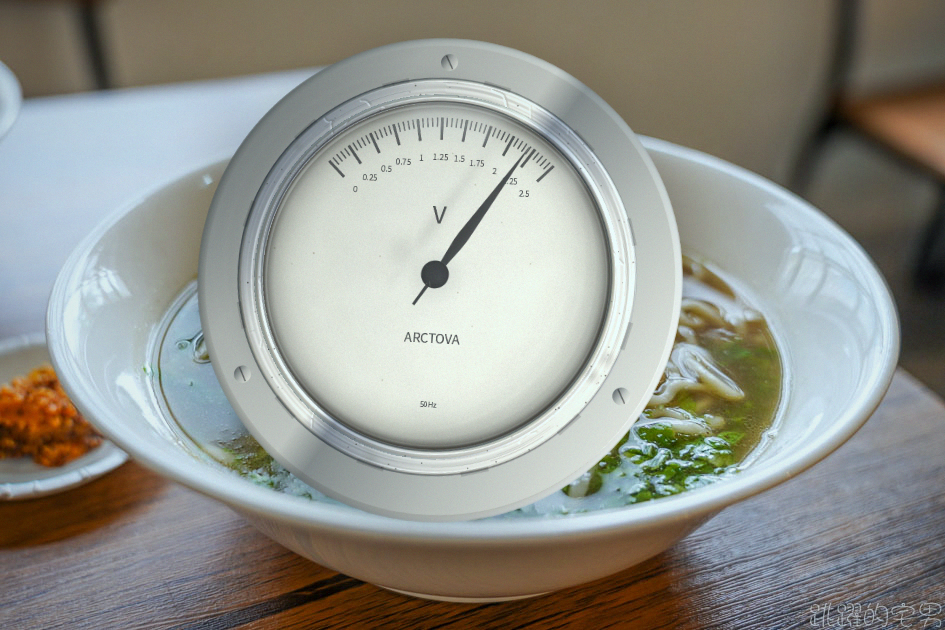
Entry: 2.2 V
